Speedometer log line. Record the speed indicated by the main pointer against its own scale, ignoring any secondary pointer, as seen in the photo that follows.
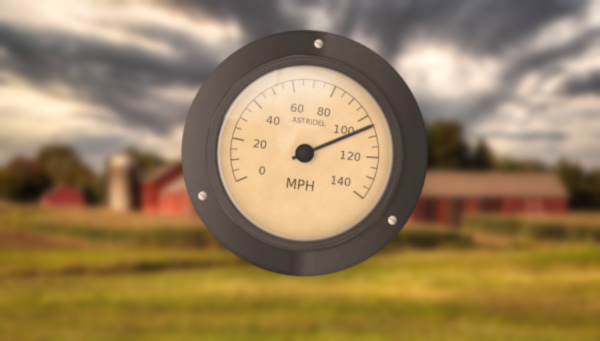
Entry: 105 mph
